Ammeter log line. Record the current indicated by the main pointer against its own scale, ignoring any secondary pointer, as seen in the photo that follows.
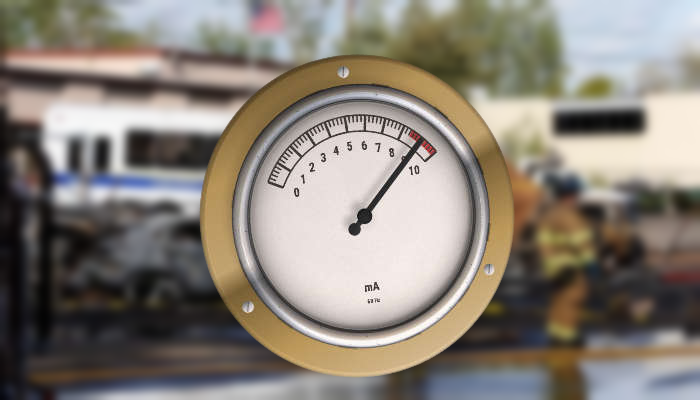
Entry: 9 mA
